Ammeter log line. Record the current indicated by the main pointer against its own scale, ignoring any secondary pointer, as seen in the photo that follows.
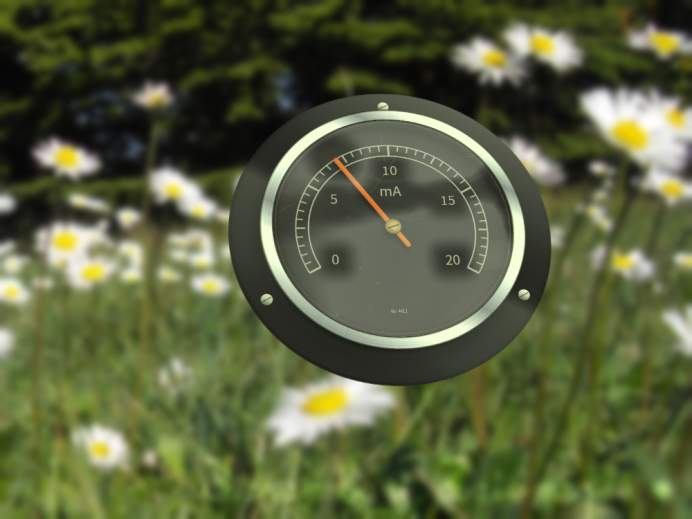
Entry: 7 mA
